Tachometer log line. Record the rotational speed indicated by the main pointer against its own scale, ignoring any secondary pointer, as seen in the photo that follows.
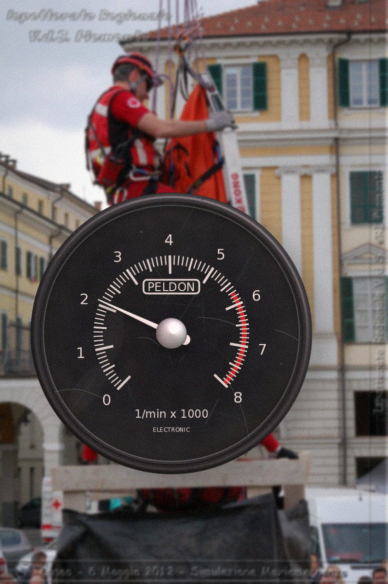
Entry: 2100 rpm
